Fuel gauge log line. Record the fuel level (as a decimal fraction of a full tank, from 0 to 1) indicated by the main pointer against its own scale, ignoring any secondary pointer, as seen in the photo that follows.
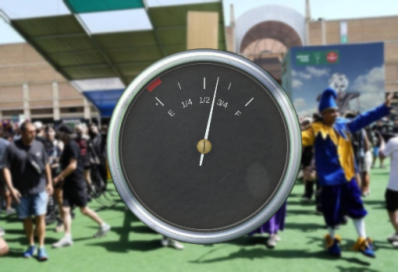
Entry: 0.625
